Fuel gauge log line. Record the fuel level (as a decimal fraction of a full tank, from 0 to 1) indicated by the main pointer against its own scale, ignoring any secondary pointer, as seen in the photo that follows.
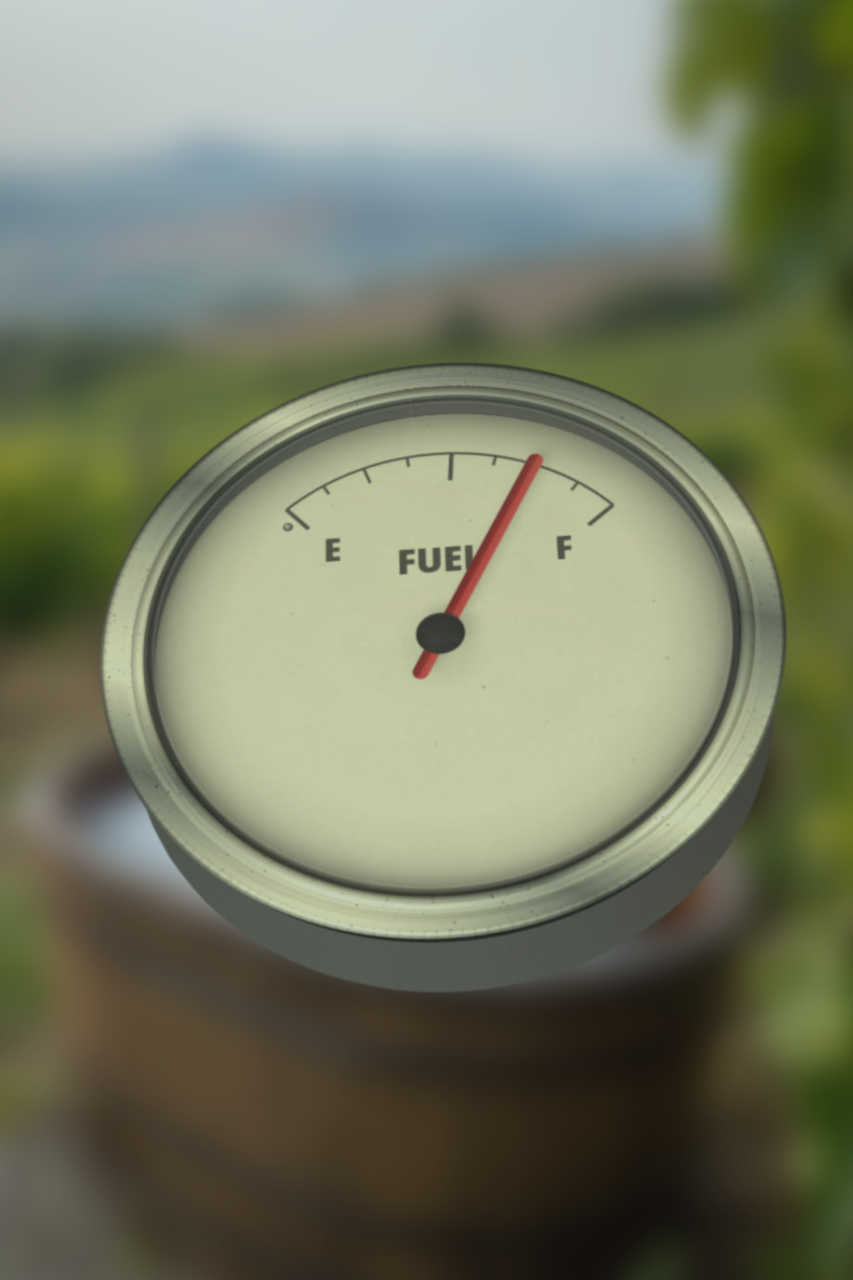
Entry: 0.75
